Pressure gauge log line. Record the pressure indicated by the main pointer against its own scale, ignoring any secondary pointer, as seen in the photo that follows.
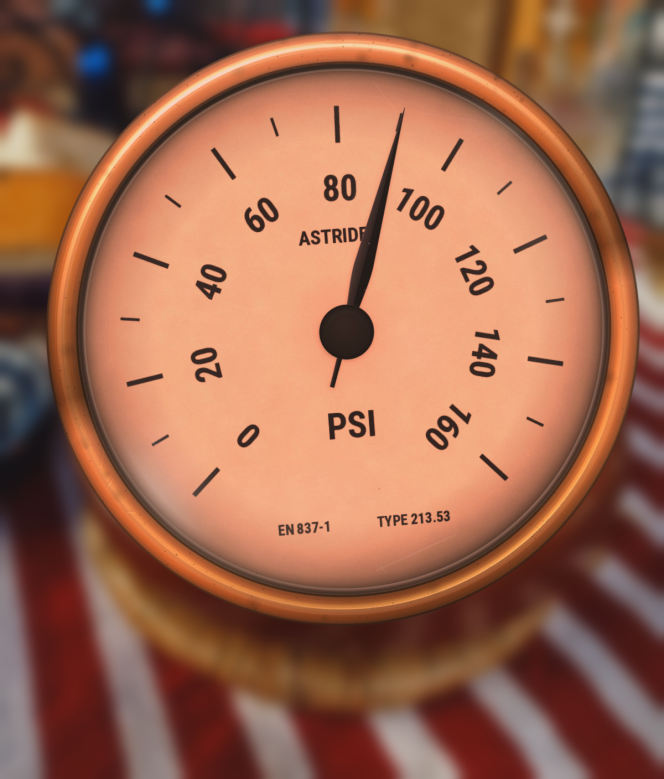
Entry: 90 psi
